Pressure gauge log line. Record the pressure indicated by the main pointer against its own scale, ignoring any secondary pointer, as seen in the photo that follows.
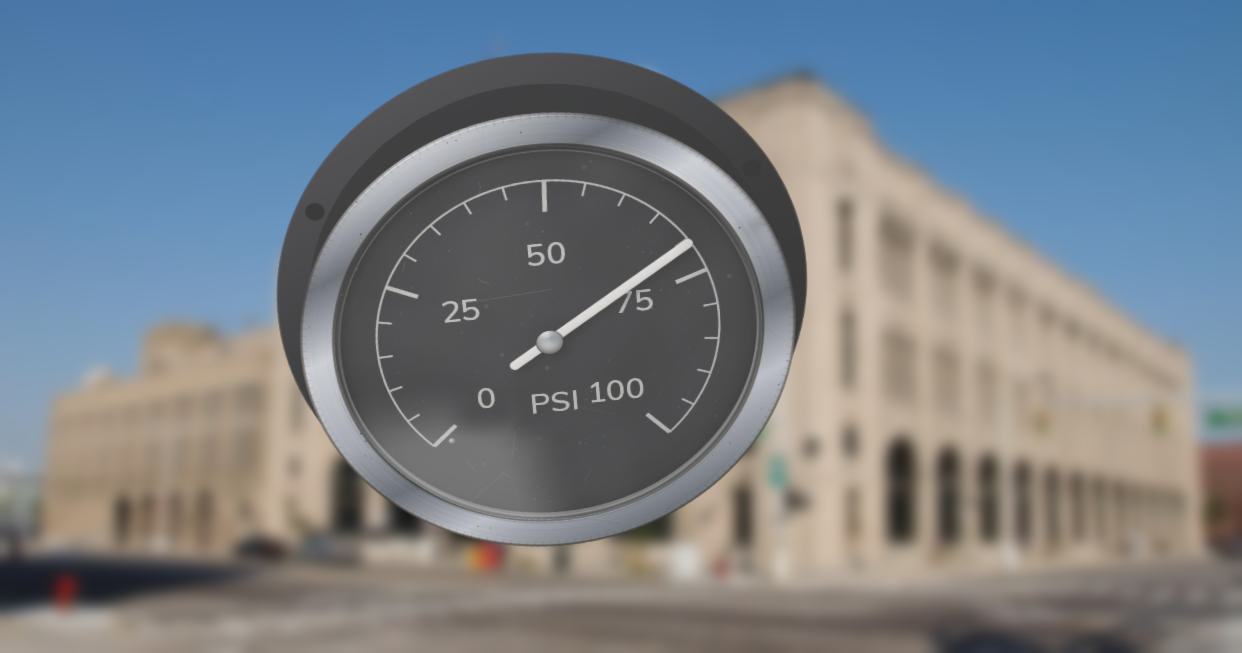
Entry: 70 psi
